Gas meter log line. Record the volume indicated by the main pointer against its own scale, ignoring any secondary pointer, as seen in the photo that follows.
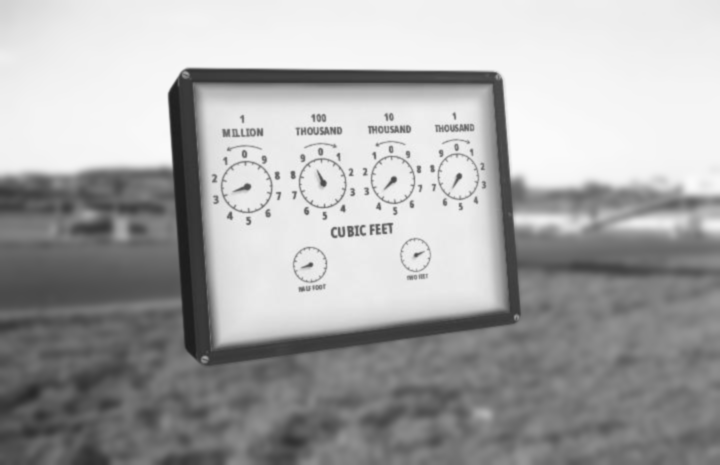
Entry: 293600 ft³
